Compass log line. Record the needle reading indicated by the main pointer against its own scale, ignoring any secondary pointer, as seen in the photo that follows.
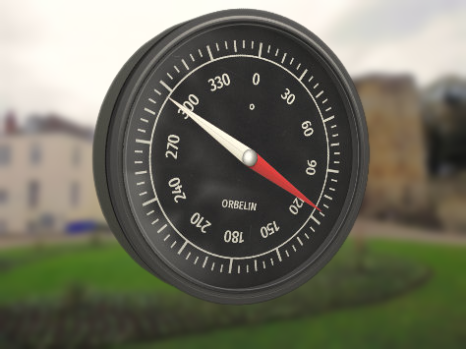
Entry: 115 °
